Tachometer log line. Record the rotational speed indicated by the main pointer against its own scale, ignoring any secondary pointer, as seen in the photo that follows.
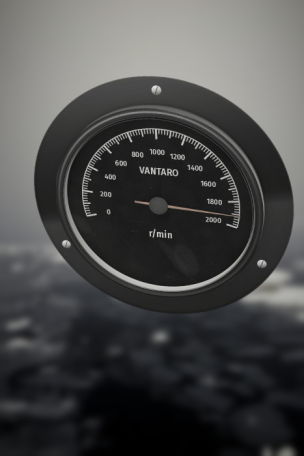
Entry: 1900 rpm
